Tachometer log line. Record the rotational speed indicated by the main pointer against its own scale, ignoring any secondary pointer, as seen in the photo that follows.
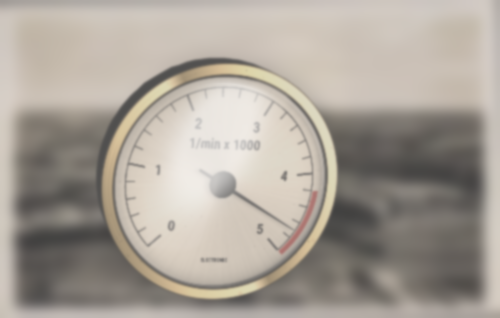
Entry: 4700 rpm
